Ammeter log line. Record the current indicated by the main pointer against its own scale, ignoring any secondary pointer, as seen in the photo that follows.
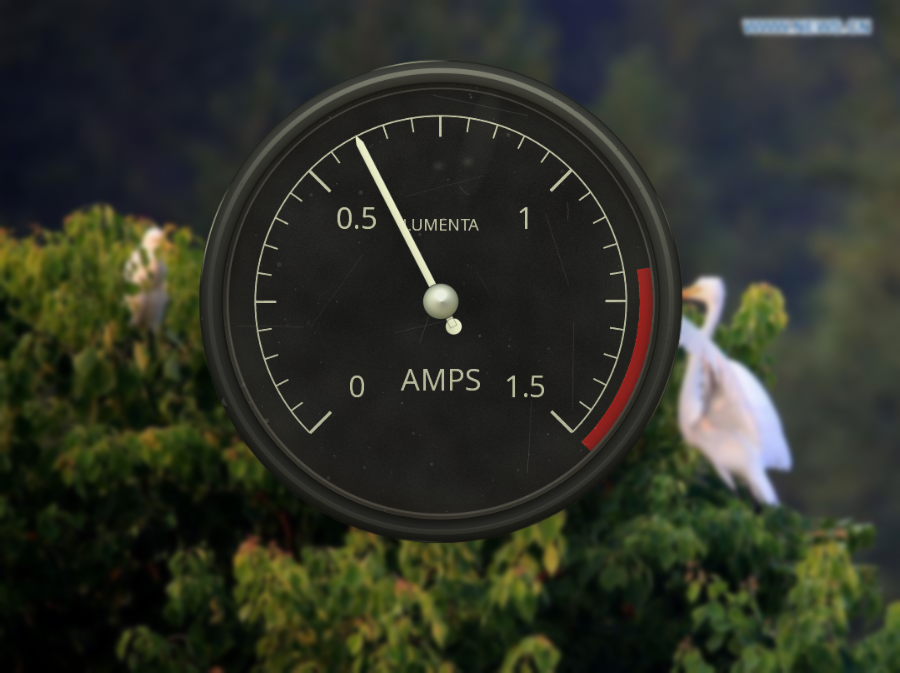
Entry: 0.6 A
